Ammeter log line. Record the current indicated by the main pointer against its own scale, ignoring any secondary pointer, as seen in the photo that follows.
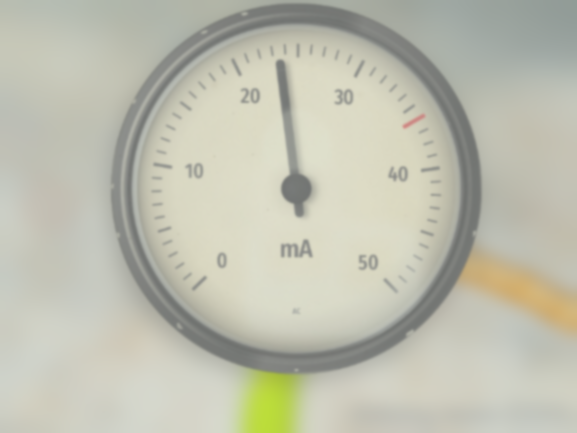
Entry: 23.5 mA
